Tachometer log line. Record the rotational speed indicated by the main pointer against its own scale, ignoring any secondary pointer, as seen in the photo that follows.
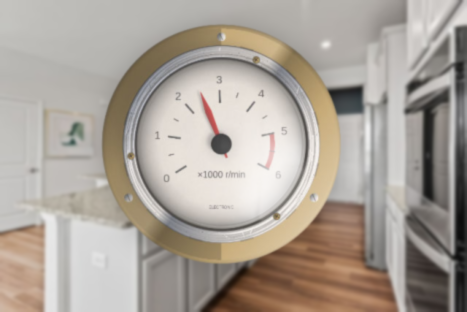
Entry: 2500 rpm
